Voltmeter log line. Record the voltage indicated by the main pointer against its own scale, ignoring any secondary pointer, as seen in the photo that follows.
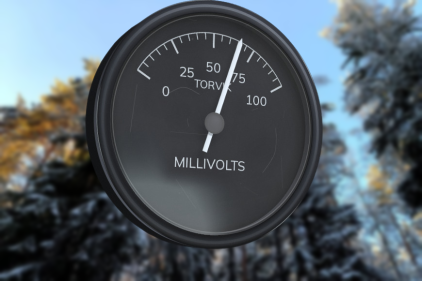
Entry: 65 mV
